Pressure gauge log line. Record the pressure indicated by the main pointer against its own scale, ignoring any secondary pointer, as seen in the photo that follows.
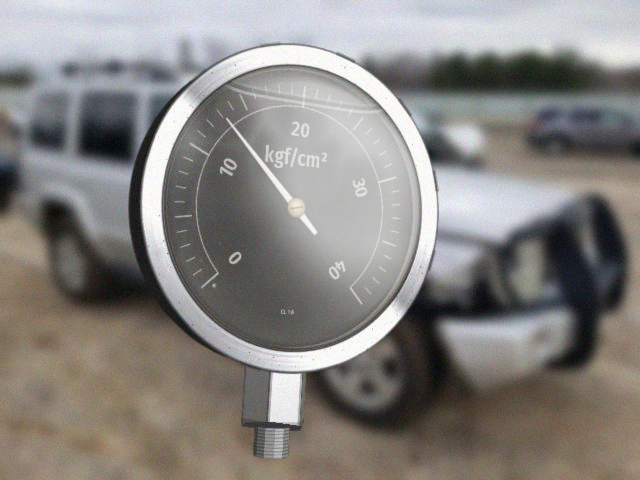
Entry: 13 kg/cm²
